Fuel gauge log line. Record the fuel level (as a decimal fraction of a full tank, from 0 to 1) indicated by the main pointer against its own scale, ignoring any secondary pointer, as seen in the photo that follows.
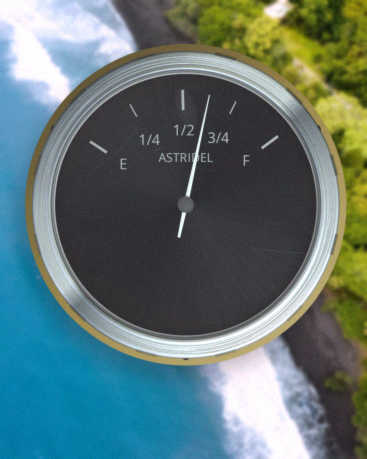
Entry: 0.625
